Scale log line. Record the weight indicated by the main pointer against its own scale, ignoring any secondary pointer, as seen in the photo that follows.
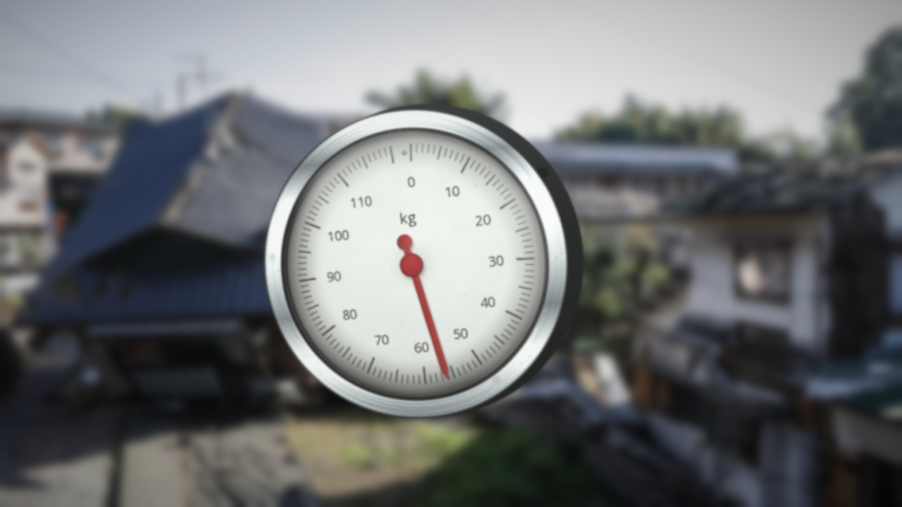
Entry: 56 kg
